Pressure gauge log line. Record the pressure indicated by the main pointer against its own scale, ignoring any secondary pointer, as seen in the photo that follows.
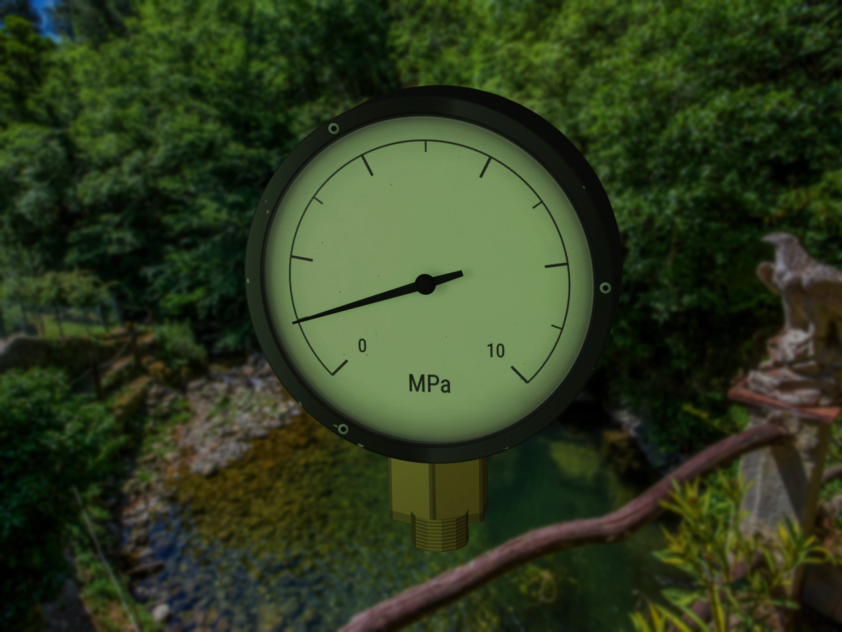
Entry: 1 MPa
